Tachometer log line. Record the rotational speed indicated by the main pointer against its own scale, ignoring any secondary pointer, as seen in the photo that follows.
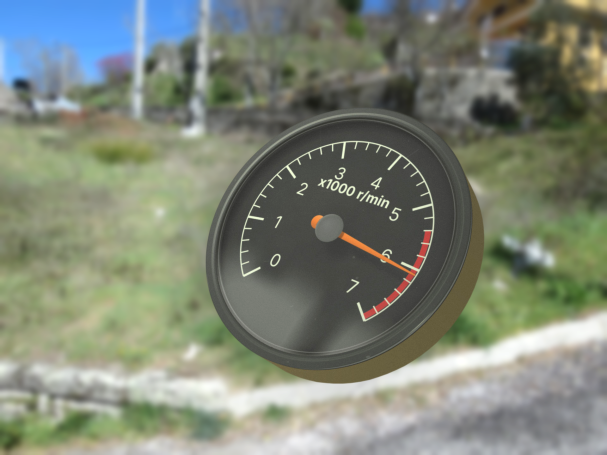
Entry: 6100 rpm
